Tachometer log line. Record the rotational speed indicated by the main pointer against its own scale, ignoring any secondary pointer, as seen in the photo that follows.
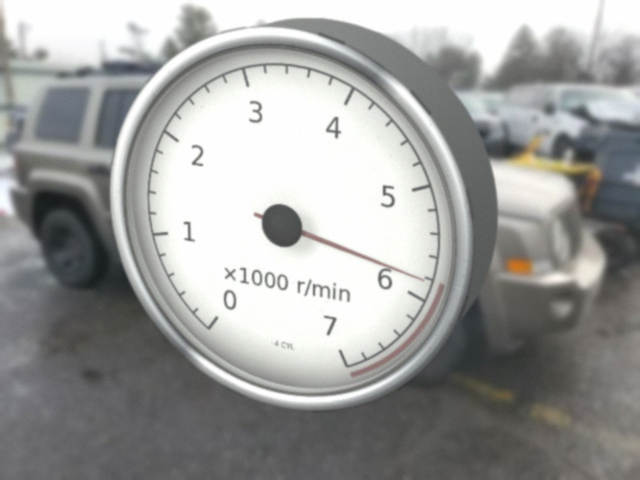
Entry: 5800 rpm
